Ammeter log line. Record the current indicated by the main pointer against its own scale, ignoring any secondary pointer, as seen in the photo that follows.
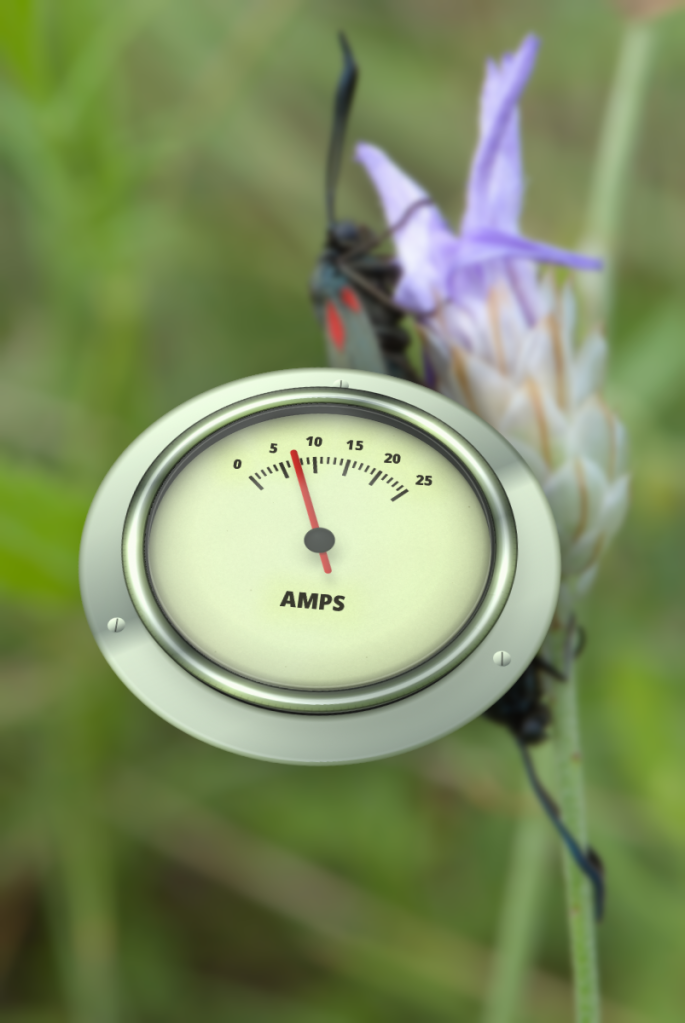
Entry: 7 A
